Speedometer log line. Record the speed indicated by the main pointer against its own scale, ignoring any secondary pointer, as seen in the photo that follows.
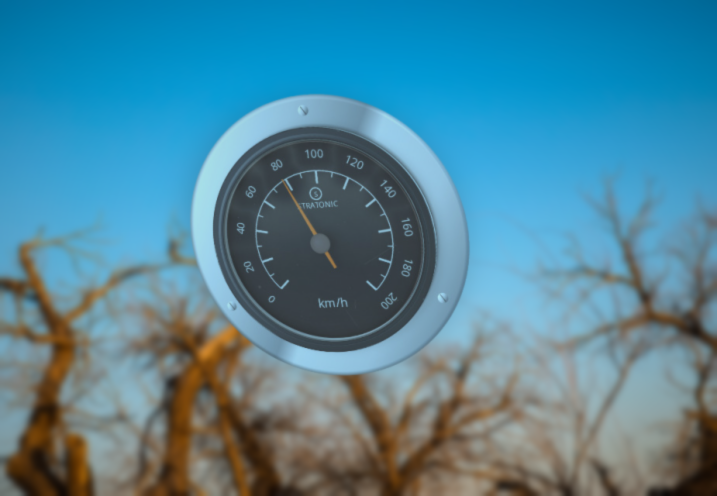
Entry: 80 km/h
